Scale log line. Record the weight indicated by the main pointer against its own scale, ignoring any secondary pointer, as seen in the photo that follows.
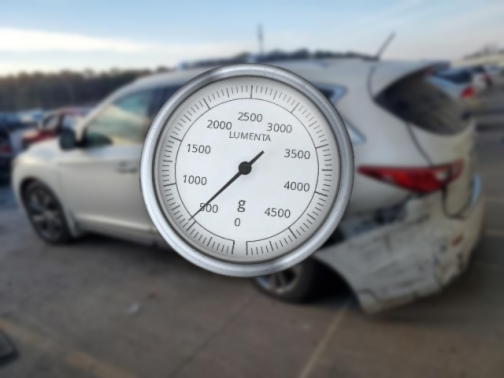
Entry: 550 g
